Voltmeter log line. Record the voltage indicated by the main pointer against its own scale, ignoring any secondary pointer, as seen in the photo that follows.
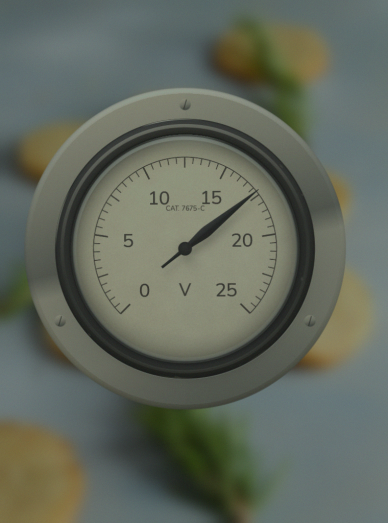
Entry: 17.25 V
